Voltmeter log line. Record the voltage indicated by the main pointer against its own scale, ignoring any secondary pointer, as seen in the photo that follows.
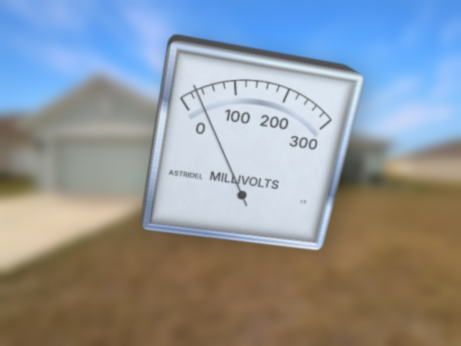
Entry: 30 mV
